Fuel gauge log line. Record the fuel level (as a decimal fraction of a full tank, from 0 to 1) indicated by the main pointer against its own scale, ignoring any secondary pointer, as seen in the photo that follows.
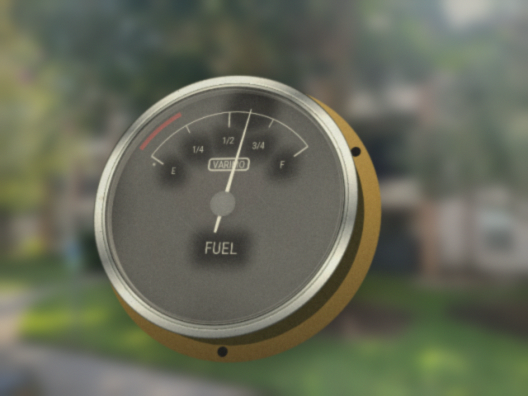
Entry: 0.625
